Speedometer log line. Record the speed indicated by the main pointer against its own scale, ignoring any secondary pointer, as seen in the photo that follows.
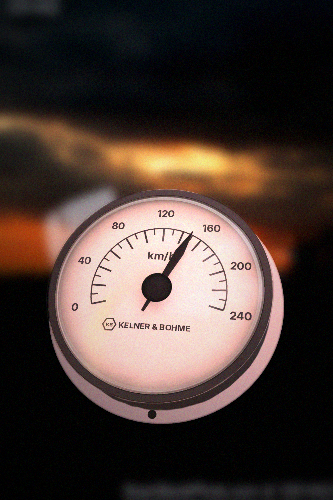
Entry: 150 km/h
